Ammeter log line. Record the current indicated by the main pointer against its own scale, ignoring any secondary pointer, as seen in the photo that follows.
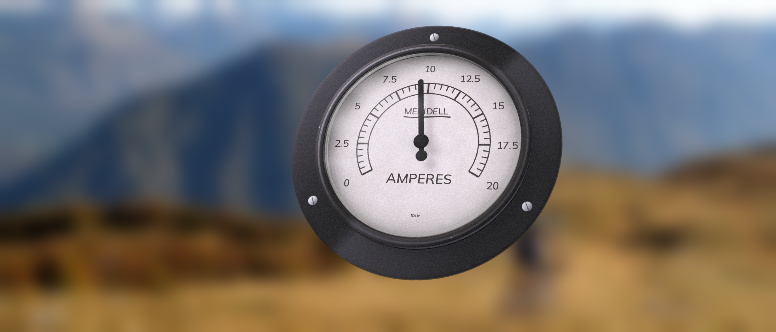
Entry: 9.5 A
